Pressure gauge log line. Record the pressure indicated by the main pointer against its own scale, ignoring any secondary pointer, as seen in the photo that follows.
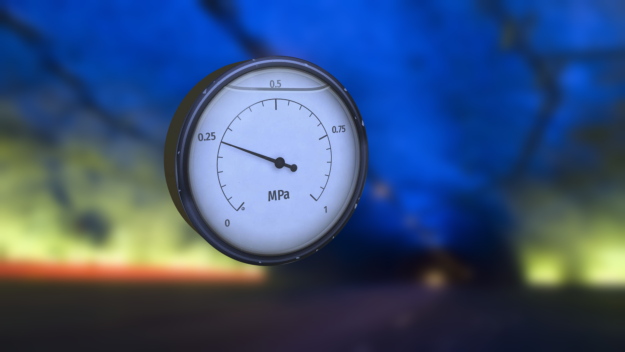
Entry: 0.25 MPa
